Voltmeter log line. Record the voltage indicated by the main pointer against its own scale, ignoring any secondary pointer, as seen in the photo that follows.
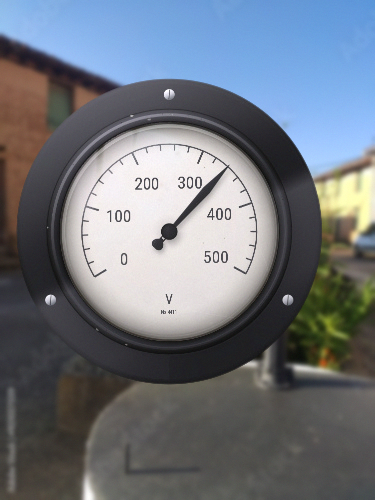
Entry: 340 V
